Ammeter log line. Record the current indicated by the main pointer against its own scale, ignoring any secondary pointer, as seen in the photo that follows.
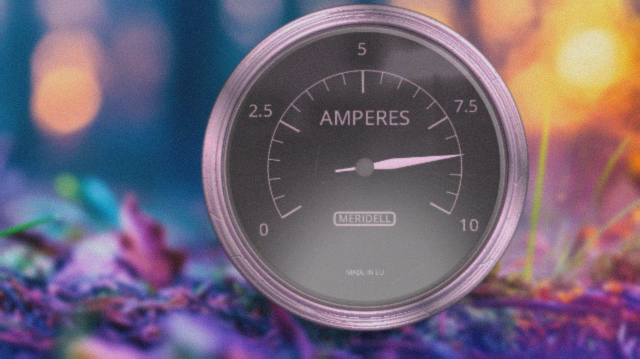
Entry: 8.5 A
